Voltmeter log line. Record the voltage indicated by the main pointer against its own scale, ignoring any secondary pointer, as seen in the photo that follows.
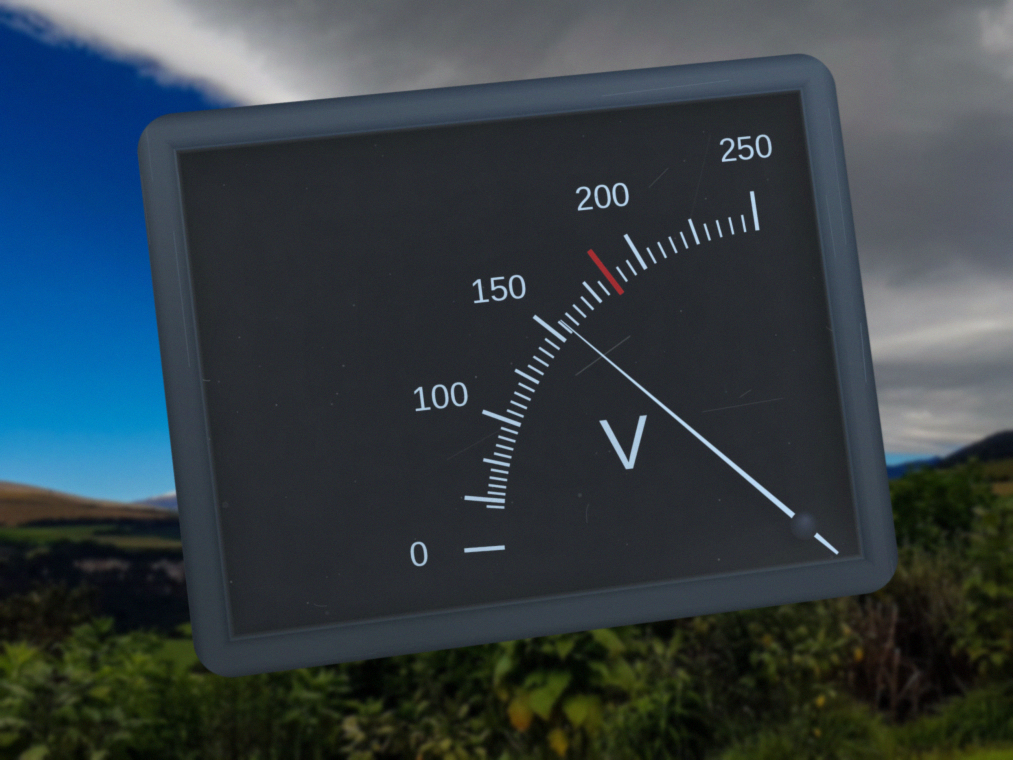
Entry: 155 V
